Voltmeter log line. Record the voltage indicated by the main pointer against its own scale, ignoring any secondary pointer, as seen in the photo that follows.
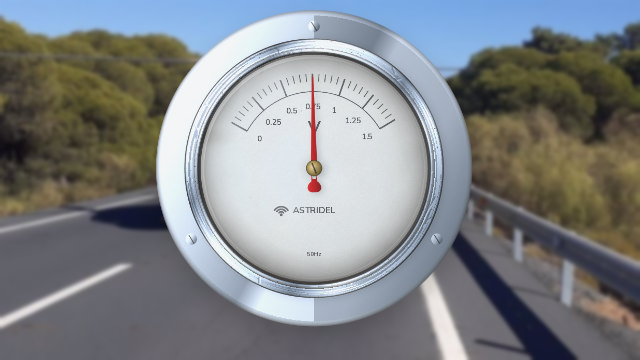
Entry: 0.75 V
